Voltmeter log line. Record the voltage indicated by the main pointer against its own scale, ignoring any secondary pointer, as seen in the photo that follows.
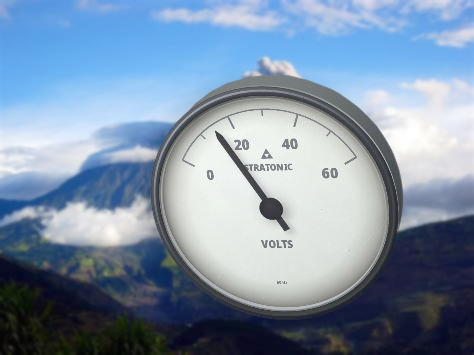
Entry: 15 V
